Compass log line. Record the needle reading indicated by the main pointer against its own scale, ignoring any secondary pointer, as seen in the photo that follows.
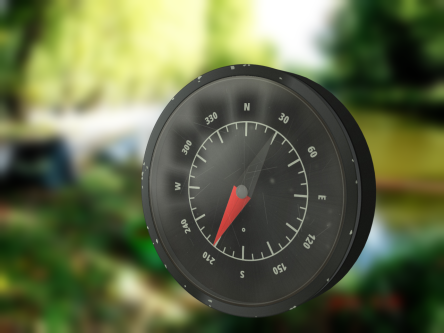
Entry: 210 °
